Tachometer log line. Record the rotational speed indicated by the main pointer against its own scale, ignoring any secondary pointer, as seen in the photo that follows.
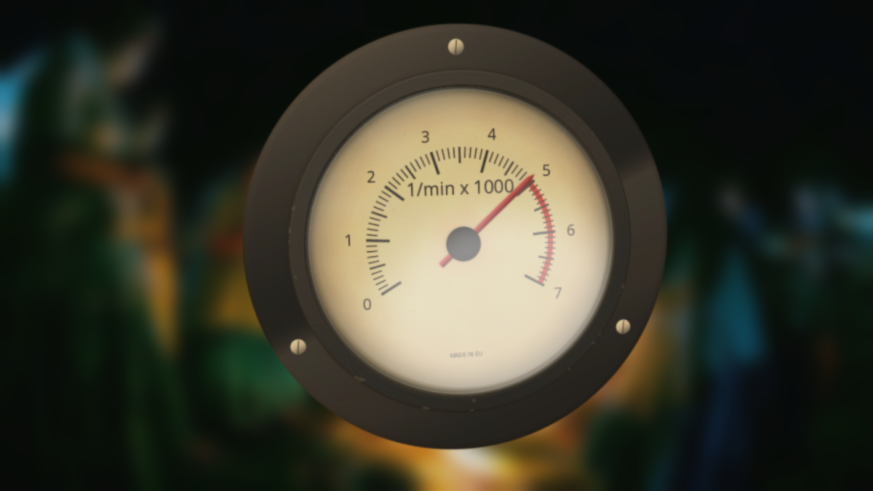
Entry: 4900 rpm
